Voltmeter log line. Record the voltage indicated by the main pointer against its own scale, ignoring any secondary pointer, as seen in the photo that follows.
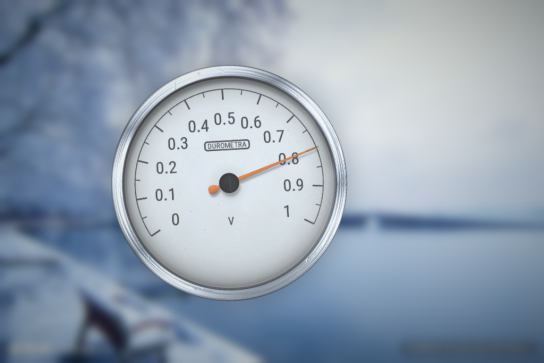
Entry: 0.8 V
